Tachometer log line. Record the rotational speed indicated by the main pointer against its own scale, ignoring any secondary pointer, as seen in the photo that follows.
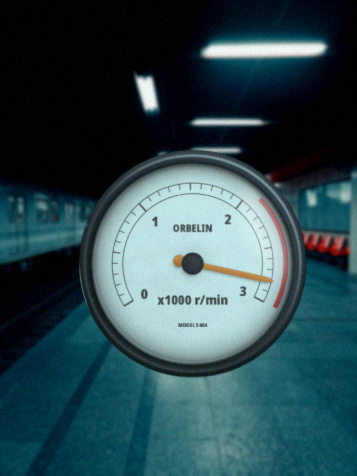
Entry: 2800 rpm
